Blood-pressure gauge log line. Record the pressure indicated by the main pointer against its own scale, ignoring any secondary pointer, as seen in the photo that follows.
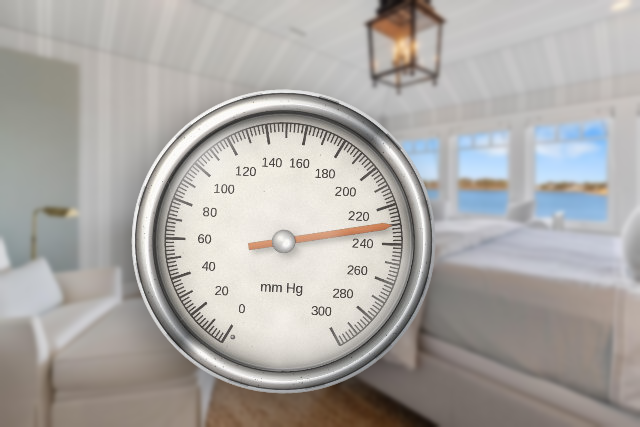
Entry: 230 mmHg
